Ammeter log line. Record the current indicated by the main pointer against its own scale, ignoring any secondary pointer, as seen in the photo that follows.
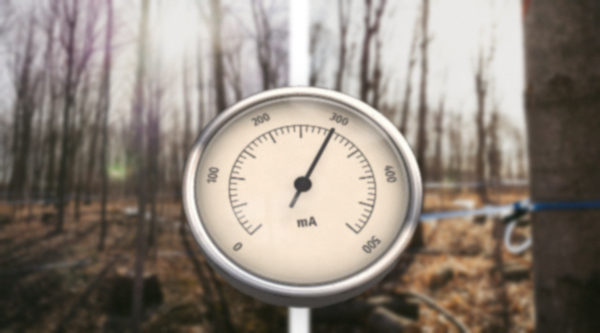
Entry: 300 mA
